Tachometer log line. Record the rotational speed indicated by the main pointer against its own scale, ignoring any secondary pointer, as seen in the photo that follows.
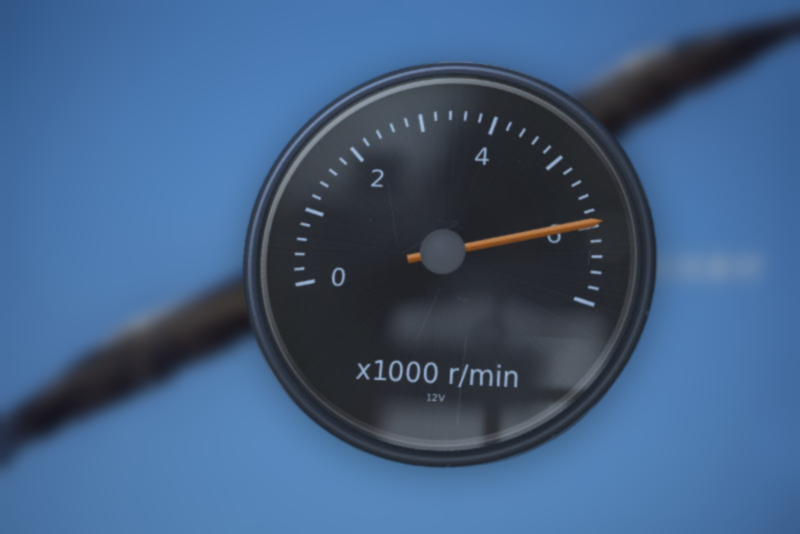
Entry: 6000 rpm
